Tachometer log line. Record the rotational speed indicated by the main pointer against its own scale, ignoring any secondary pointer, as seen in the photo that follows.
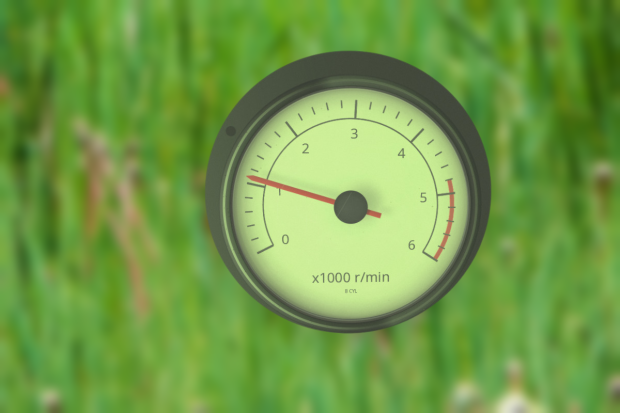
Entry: 1100 rpm
